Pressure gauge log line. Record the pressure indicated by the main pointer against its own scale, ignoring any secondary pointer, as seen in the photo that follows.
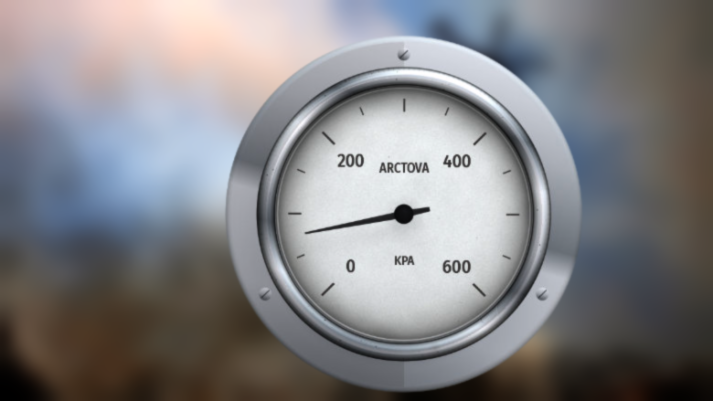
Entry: 75 kPa
